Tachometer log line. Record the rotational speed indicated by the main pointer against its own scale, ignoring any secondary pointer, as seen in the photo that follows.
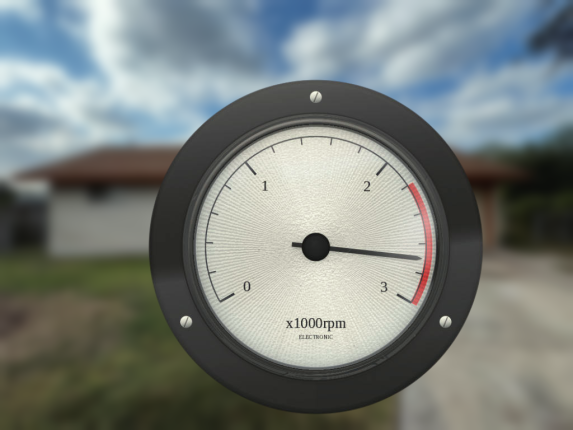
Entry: 2700 rpm
